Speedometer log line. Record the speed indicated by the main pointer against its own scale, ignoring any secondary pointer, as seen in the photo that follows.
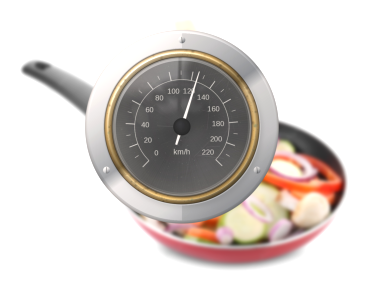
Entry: 125 km/h
